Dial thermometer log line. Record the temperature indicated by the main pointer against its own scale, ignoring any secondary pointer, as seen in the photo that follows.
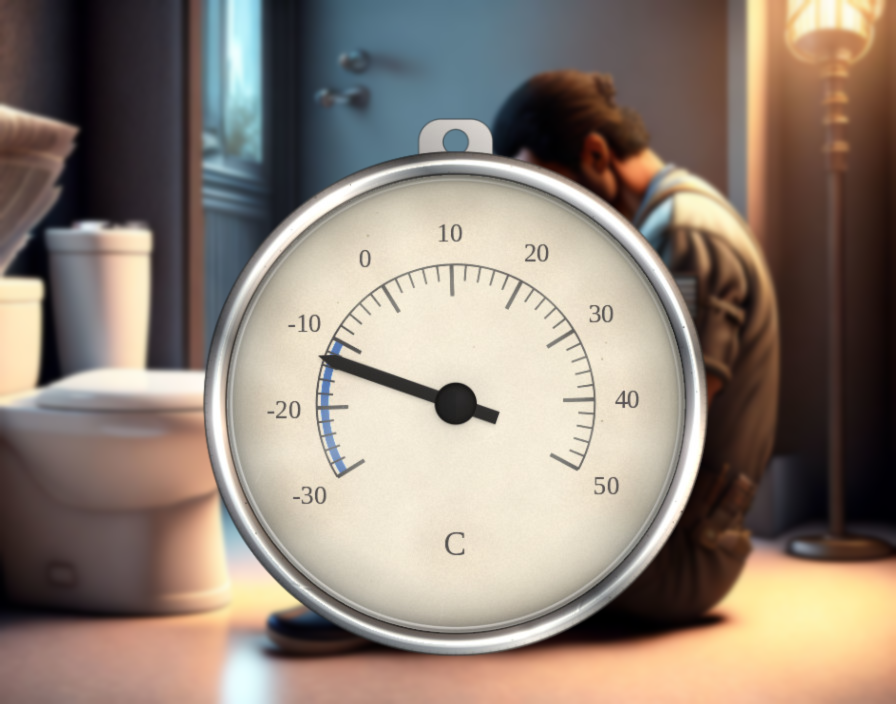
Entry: -13 °C
